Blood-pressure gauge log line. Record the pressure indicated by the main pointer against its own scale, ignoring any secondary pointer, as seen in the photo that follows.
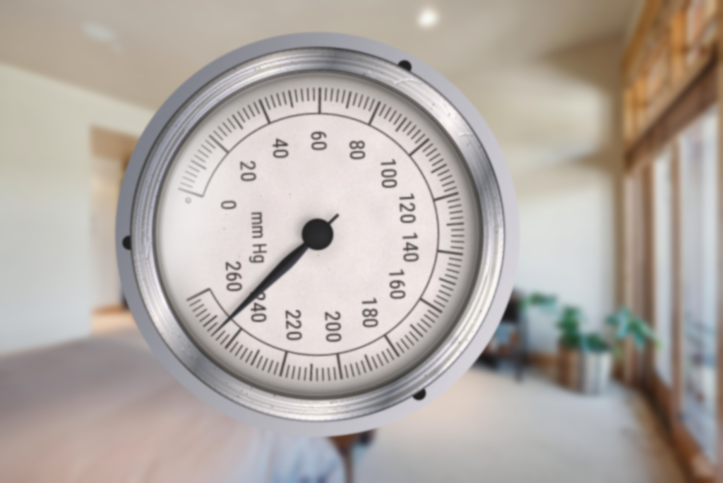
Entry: 246 mmHg
